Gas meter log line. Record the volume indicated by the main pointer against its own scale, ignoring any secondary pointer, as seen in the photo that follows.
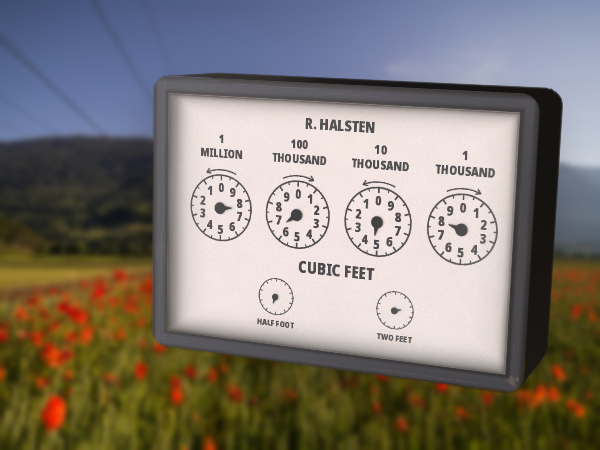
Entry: 764800 ft³
